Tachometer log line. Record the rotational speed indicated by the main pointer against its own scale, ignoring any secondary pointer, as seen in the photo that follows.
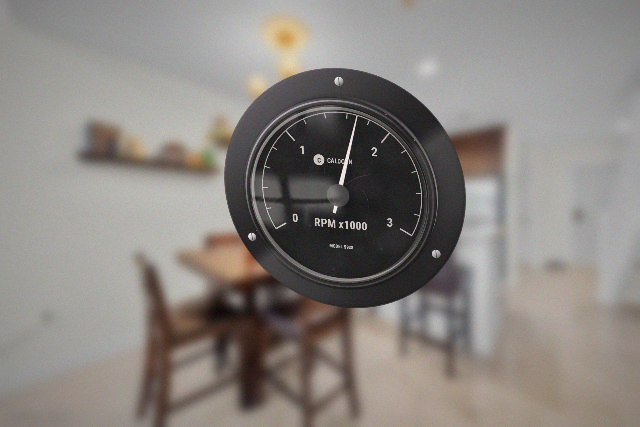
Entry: 1700 rpm
